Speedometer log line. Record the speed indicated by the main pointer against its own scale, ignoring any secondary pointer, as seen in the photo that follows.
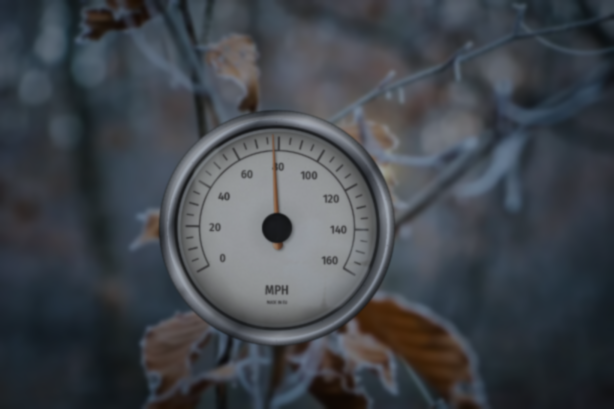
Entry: 77.5 mph
